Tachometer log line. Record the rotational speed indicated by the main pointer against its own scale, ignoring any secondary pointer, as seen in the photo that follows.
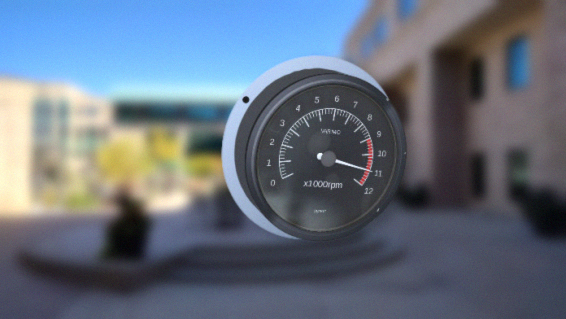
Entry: 11000 rpm
